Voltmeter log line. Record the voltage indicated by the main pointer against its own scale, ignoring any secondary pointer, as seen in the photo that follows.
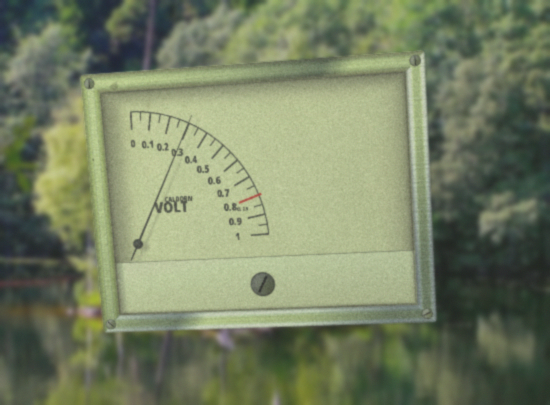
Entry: 0.3 V
